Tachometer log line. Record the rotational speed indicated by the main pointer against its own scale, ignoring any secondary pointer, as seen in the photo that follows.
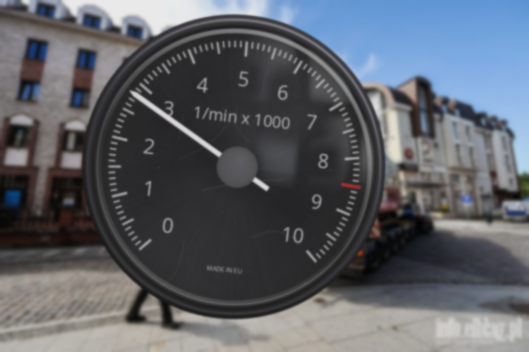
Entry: 2800 rpm
